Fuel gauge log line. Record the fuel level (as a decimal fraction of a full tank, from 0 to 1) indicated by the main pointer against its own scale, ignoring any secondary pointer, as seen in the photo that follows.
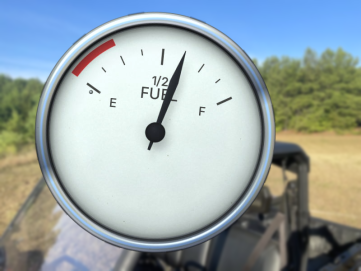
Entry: 0.625
